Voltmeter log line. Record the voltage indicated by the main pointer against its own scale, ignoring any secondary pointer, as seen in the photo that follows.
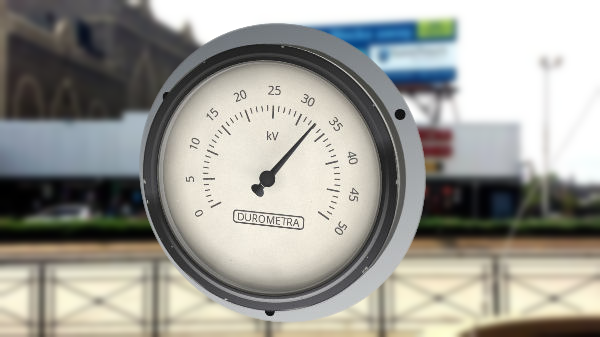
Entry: 33 kV
